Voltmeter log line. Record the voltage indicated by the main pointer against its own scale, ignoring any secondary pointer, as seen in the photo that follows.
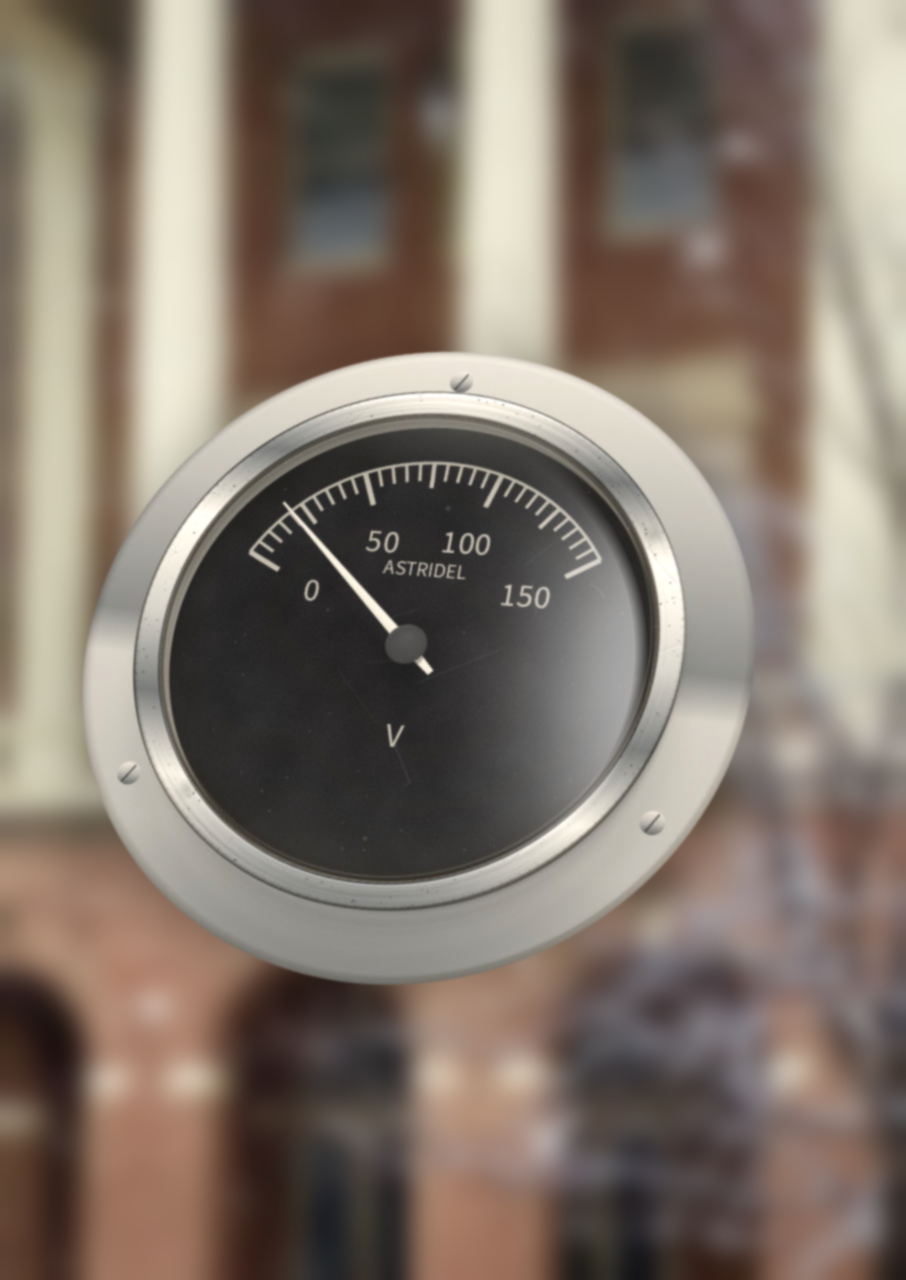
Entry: 20 V
